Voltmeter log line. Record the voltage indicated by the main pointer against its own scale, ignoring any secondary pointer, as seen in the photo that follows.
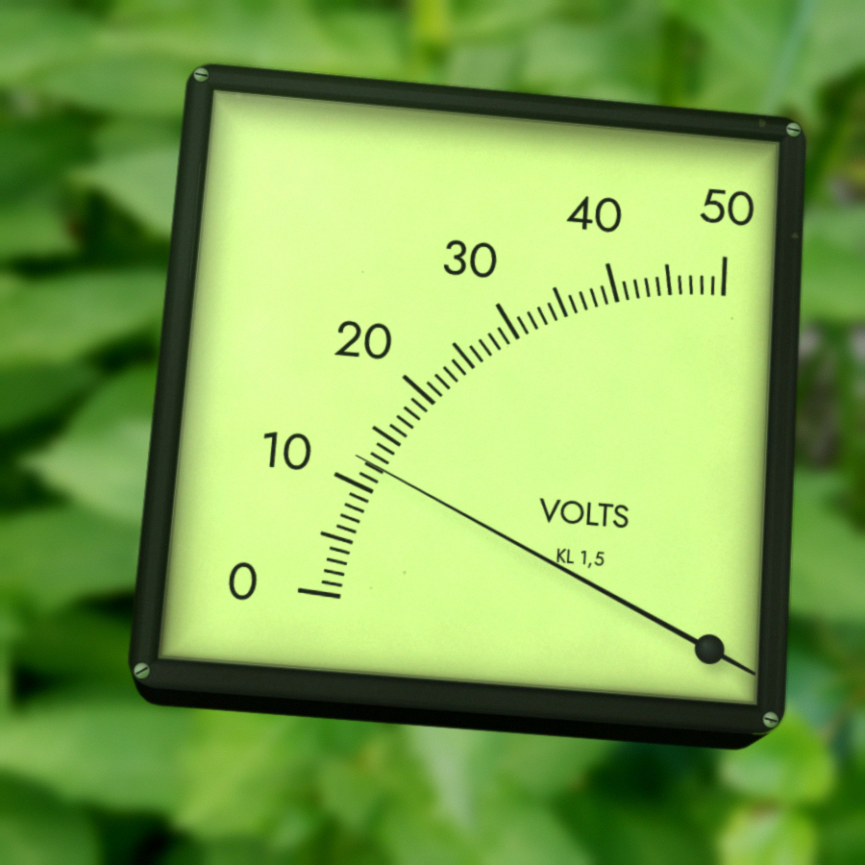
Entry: 12 V
